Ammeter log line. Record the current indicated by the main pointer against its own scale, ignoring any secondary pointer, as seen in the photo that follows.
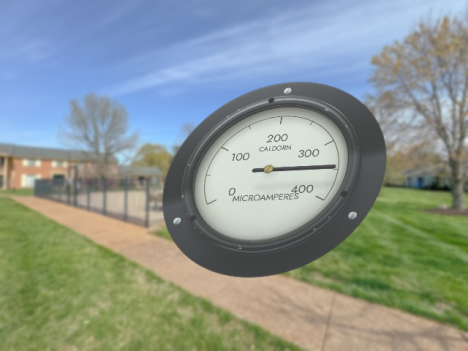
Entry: 350 µA
